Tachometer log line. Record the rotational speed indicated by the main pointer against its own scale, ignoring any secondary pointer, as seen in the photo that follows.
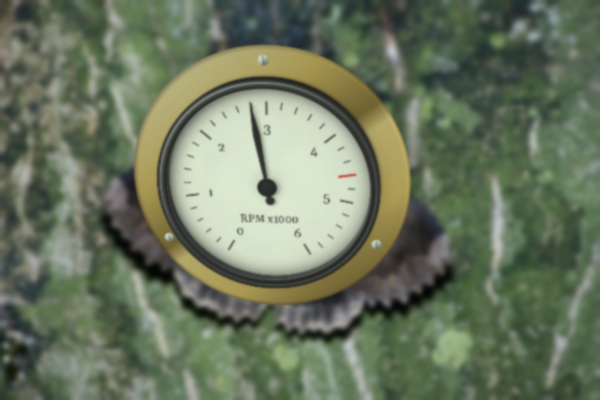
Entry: 2800 rpm
